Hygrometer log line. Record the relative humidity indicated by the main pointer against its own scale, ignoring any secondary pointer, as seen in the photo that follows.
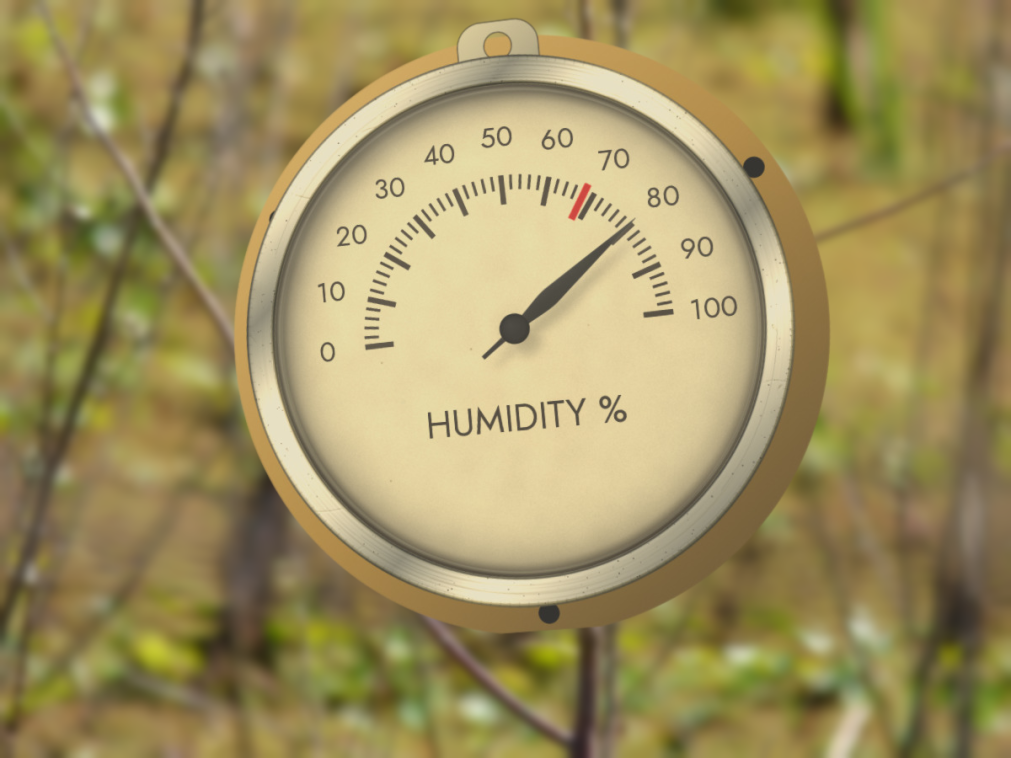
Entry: 80 %
